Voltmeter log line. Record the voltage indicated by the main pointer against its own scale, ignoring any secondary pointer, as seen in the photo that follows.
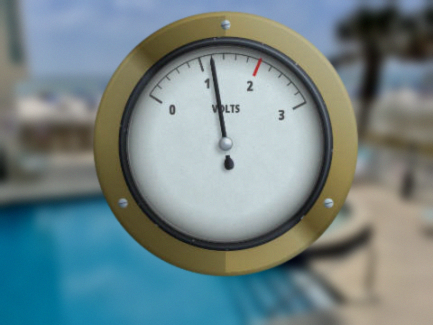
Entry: 1.2 V
